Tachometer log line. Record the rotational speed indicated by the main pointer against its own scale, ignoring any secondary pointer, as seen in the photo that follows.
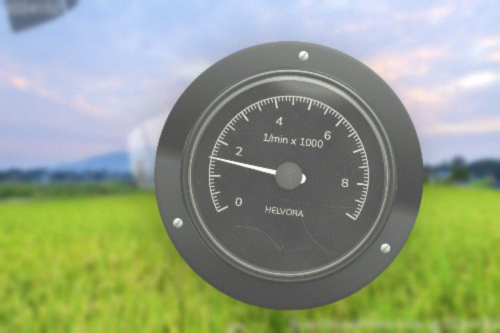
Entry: 1500 rpm
